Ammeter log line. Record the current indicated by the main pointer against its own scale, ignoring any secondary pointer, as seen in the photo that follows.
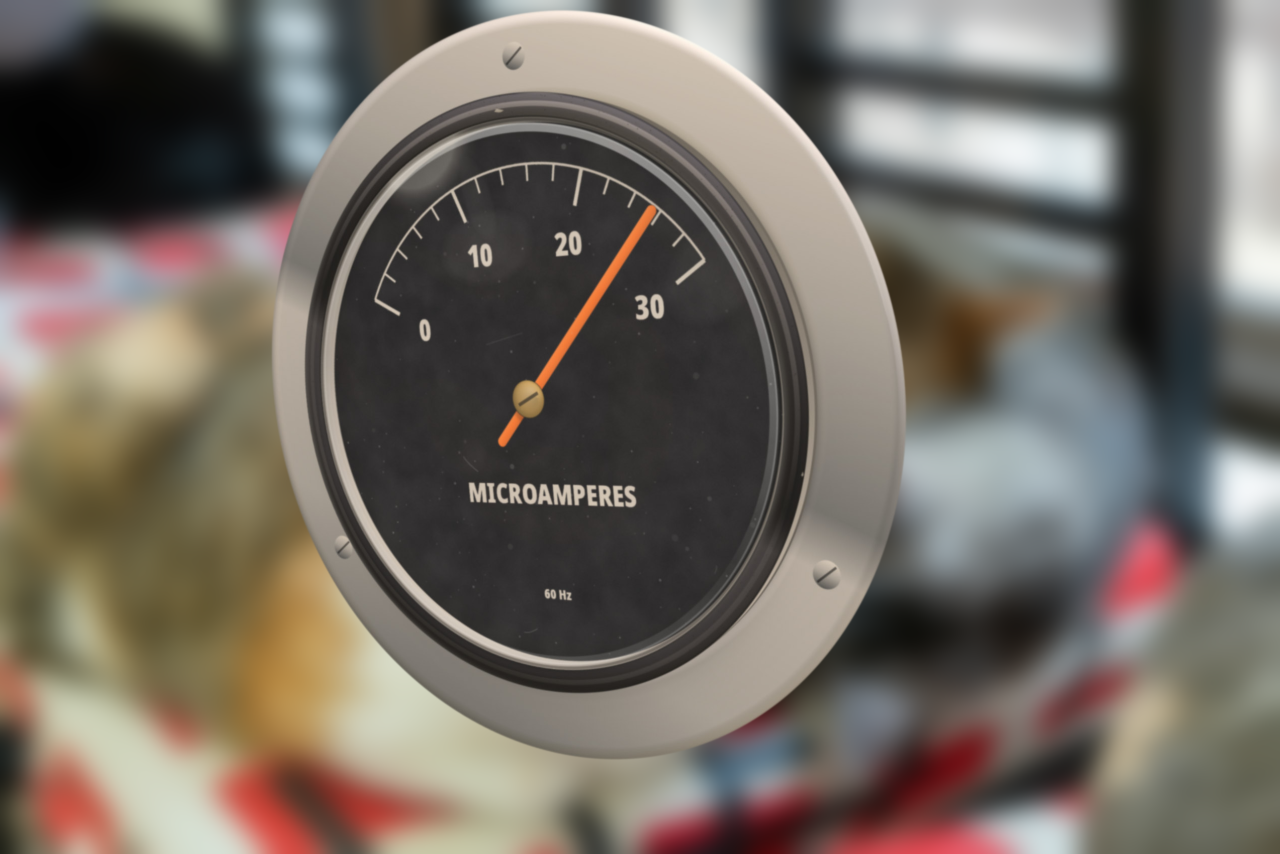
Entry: 26 µA
